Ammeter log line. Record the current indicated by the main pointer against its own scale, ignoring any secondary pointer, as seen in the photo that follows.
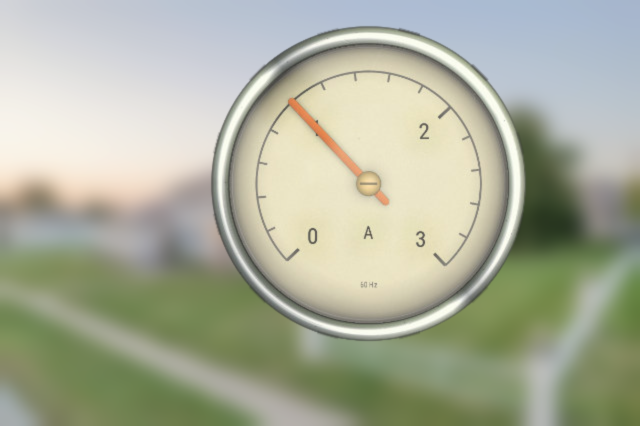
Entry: 1 A
